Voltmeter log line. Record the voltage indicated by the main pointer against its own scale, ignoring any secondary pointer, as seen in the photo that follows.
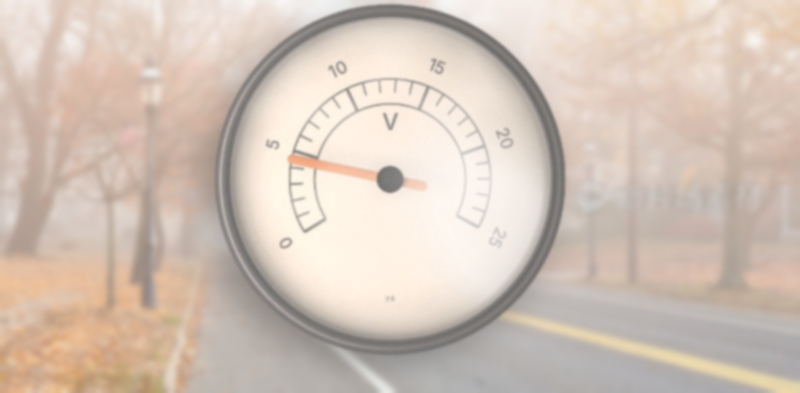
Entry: 4.5 V
